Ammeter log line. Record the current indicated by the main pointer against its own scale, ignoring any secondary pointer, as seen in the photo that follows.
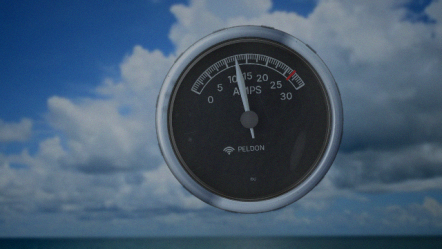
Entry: 12.5 A
